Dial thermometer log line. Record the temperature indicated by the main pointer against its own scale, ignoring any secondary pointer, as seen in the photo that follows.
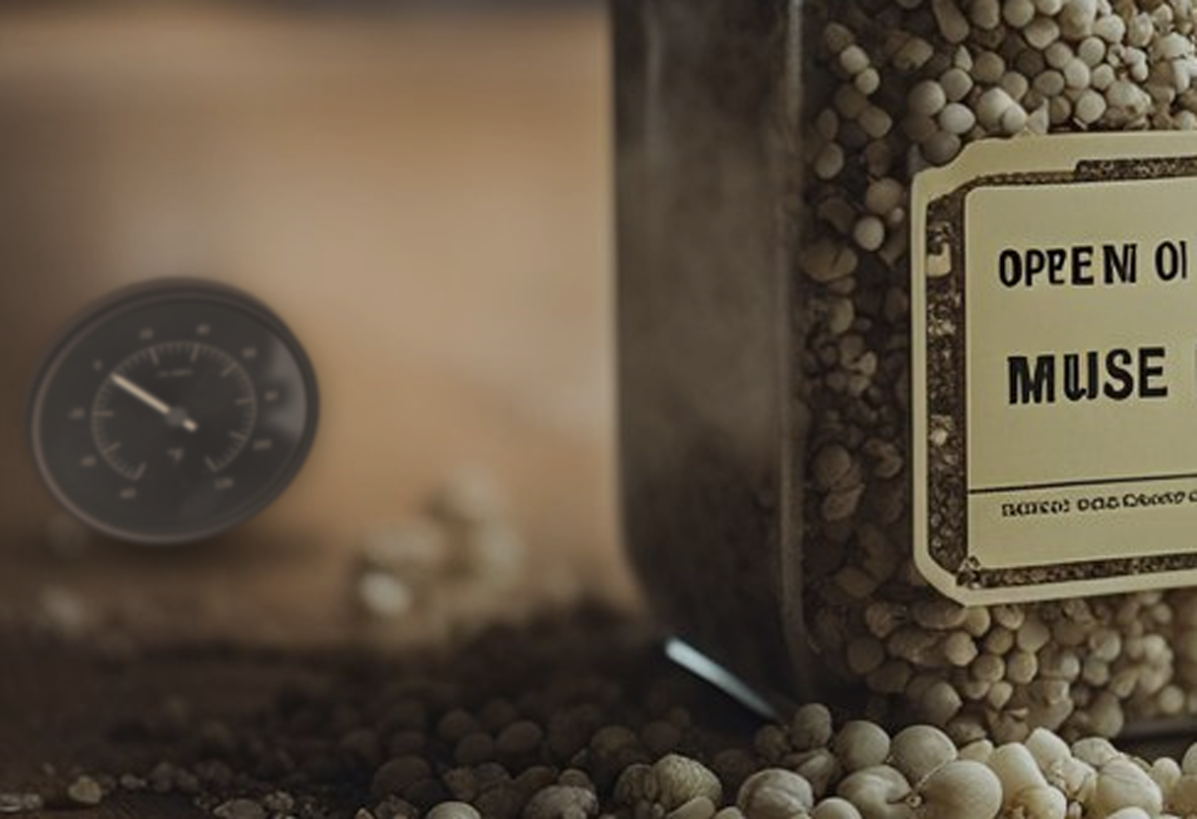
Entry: 0 °F
